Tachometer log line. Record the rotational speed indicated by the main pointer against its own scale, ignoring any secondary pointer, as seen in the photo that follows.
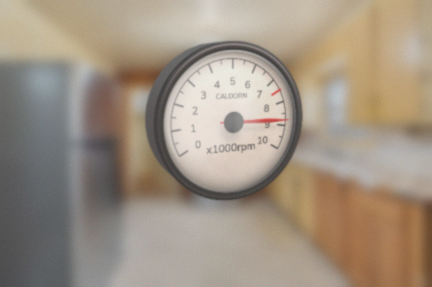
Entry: 8750 rpm
